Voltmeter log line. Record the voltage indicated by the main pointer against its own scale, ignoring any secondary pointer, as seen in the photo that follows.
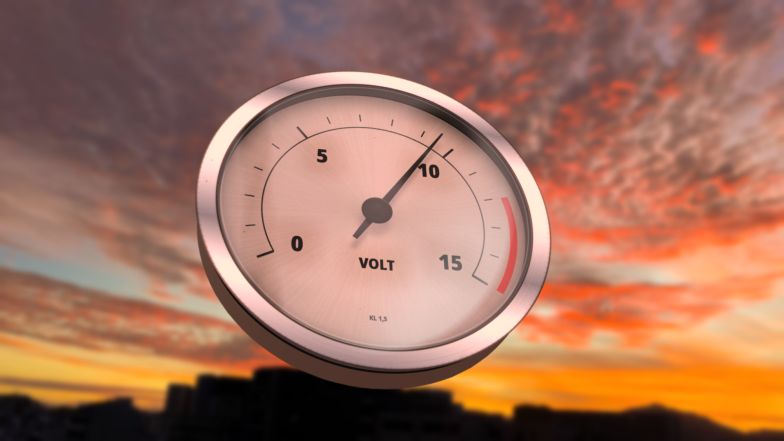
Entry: 9.5 V
